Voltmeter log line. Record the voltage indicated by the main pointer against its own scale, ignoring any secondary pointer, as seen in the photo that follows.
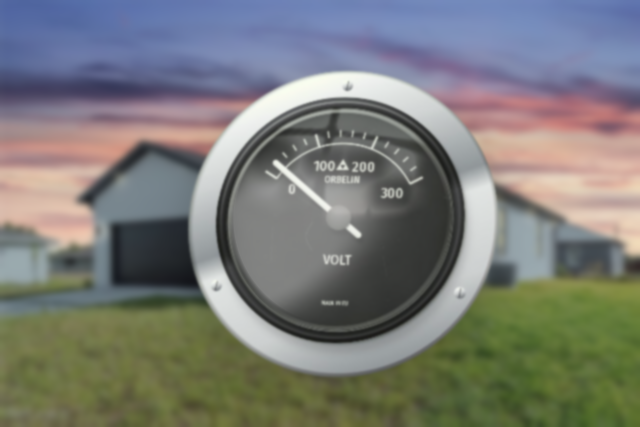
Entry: 20 V
